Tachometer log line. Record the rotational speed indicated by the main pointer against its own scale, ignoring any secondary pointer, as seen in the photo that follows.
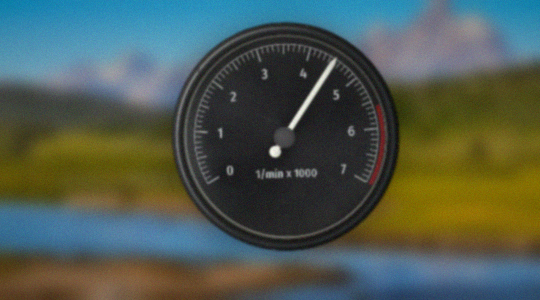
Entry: 4500 rpm
